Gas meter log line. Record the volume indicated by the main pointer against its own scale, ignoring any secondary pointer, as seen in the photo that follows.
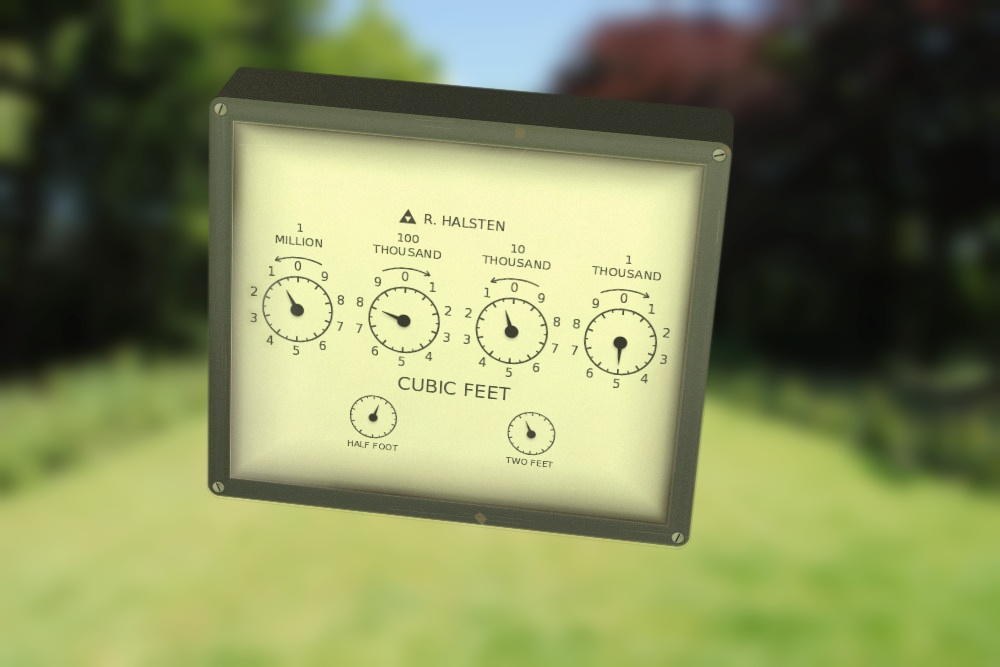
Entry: 80500 ft³
